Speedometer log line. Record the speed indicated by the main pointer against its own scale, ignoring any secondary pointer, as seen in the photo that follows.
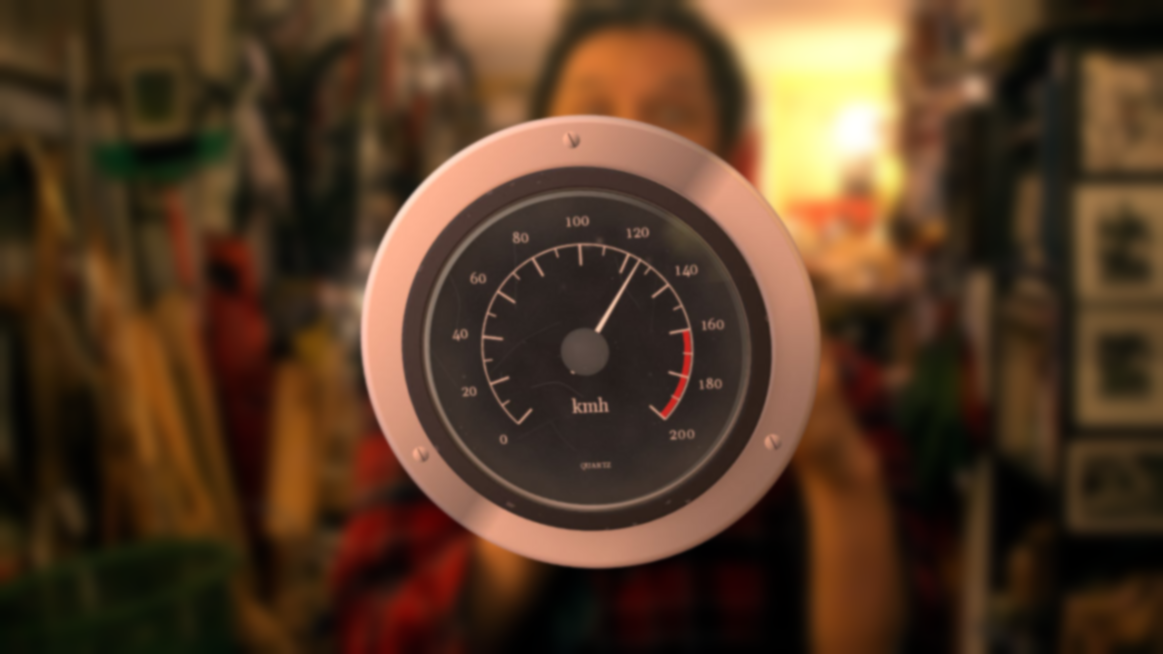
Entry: 125 km/h
